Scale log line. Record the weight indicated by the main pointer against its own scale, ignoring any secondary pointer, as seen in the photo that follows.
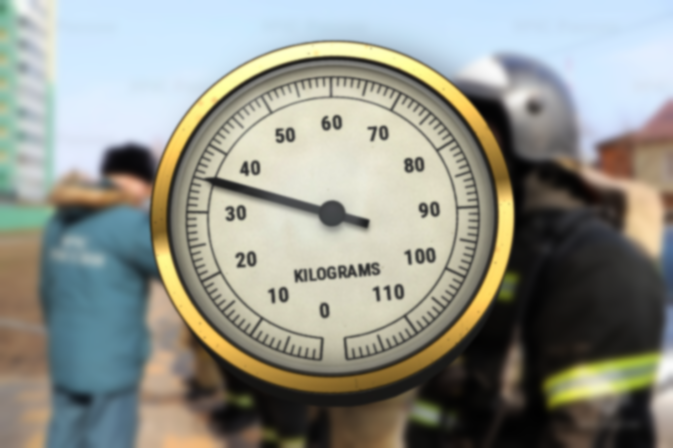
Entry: 35 kg
